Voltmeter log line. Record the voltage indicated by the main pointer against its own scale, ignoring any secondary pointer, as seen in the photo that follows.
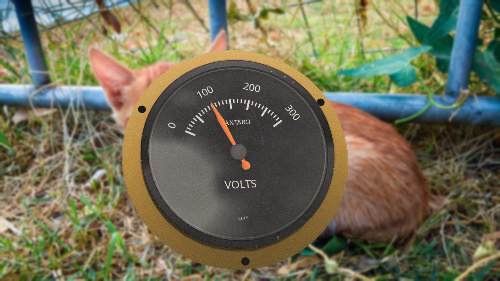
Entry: 100 V
